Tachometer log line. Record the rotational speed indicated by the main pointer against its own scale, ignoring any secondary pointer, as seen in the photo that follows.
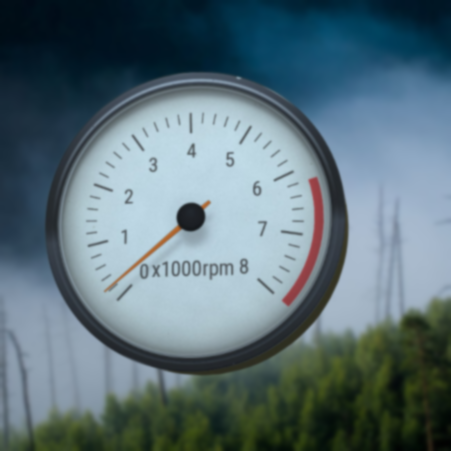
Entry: 200 rpm
